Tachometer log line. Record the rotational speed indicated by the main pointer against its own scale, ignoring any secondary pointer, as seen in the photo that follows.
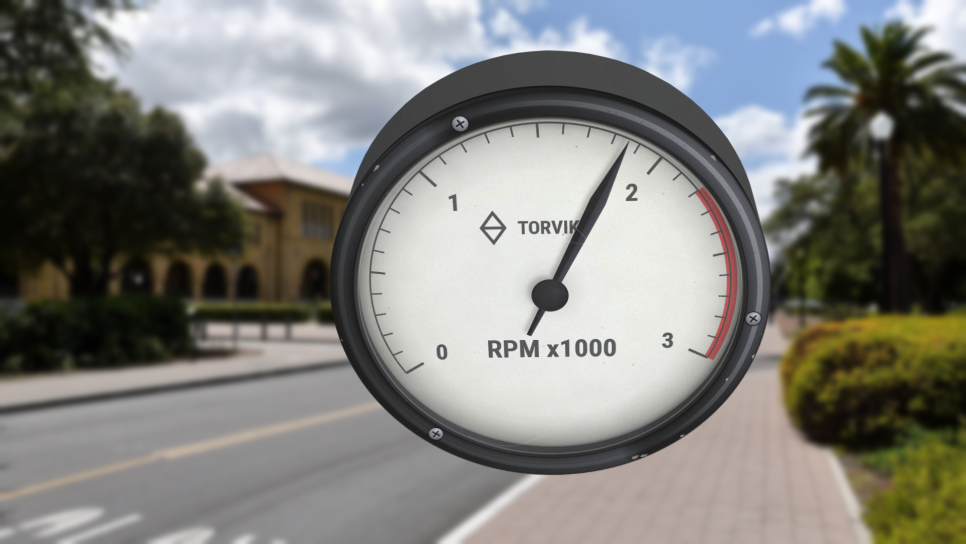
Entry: 1850 rpm
